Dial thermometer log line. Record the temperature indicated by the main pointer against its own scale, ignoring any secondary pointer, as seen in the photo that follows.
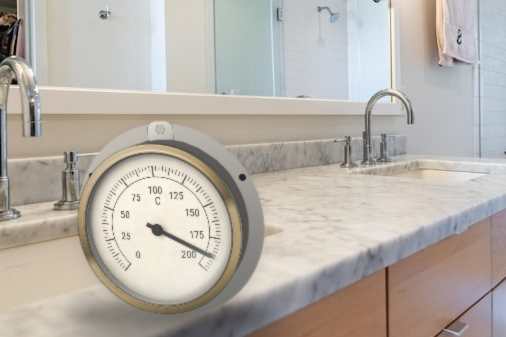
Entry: 187.5 °C
